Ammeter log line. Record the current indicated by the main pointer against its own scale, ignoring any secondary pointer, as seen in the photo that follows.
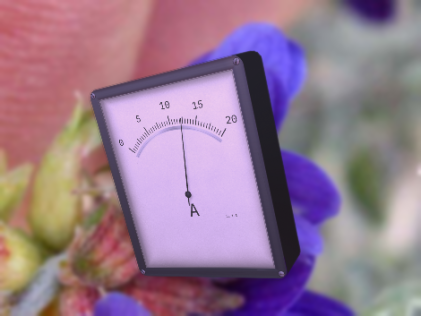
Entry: 12.5 A
